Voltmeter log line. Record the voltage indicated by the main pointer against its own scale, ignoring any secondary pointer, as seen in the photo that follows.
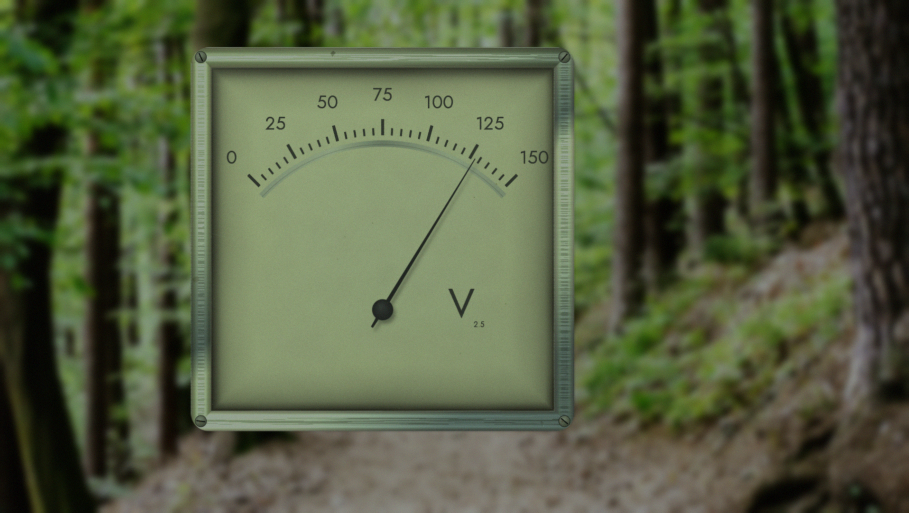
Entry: 127.5 V
